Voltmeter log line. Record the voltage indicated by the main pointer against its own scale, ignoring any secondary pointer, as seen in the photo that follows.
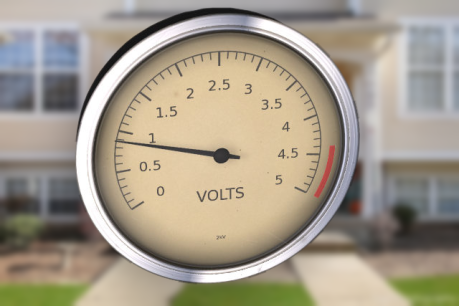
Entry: 0.9 V
